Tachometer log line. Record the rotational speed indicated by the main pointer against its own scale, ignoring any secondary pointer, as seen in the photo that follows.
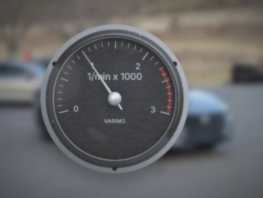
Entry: 1000 rpm
